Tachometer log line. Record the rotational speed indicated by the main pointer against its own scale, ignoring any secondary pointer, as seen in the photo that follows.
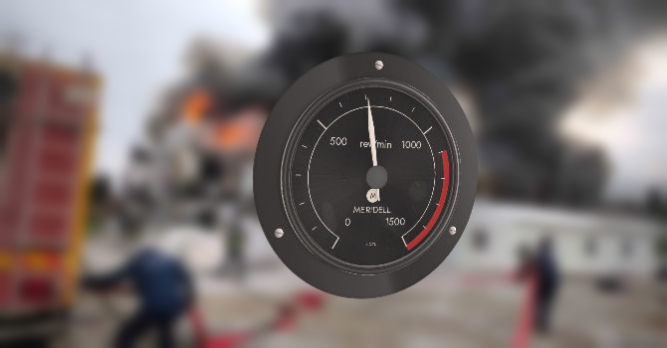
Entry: 700 rpm
